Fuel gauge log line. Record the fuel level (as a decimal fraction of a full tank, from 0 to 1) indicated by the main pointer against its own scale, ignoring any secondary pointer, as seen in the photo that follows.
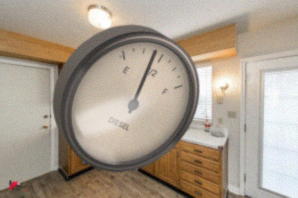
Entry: 0.375
